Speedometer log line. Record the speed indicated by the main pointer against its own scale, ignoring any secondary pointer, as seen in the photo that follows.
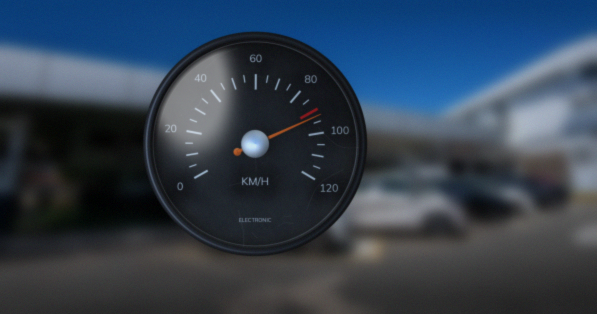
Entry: 92.5 km/h
